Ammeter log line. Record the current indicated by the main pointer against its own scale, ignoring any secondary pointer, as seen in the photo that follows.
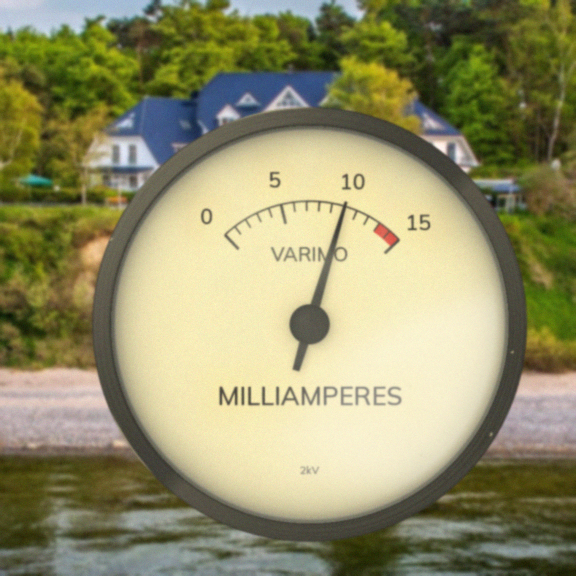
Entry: 10 mA
